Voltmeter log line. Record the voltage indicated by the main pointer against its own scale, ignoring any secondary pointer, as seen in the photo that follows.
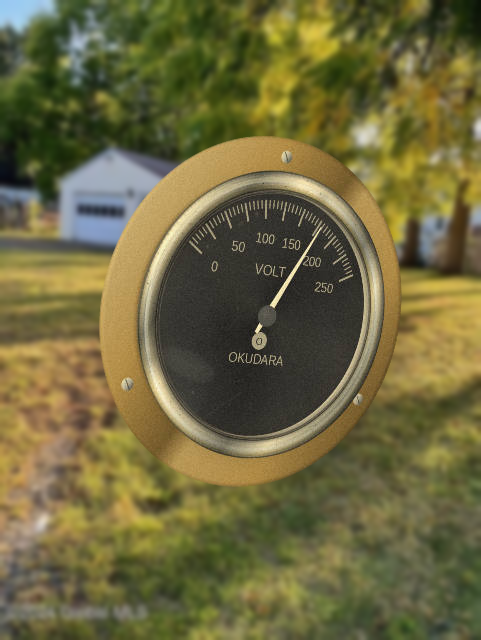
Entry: 175 V
